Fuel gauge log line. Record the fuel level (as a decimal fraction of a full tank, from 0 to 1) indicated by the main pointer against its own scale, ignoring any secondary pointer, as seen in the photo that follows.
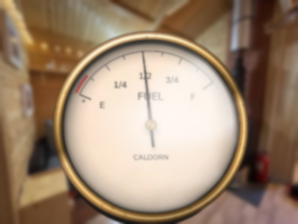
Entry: 0.5
